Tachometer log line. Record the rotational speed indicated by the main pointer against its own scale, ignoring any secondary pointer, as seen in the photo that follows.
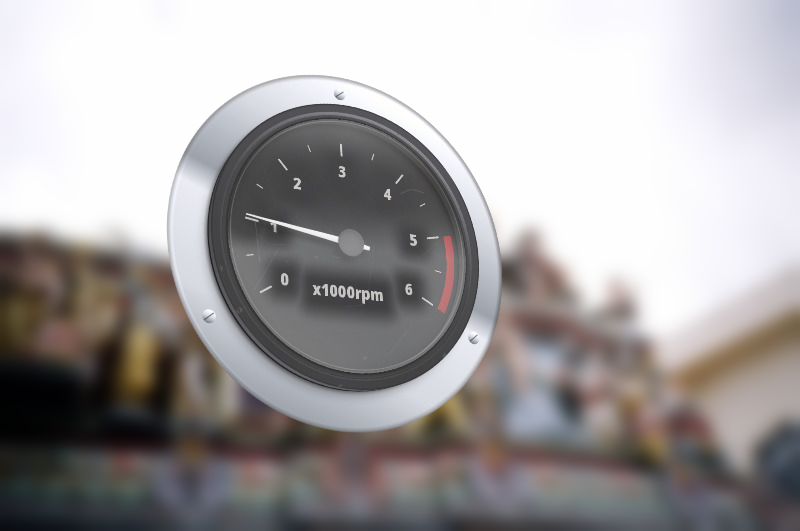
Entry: 1000 rpm
